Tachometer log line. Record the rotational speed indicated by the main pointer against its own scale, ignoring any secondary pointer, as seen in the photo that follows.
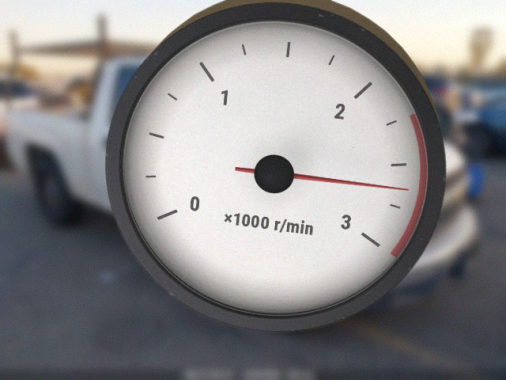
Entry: 2625 rpm
